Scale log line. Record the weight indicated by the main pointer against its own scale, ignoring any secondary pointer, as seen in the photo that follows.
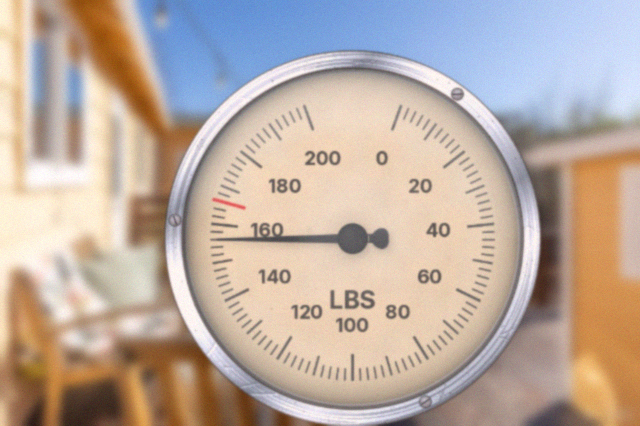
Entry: 156 lb
